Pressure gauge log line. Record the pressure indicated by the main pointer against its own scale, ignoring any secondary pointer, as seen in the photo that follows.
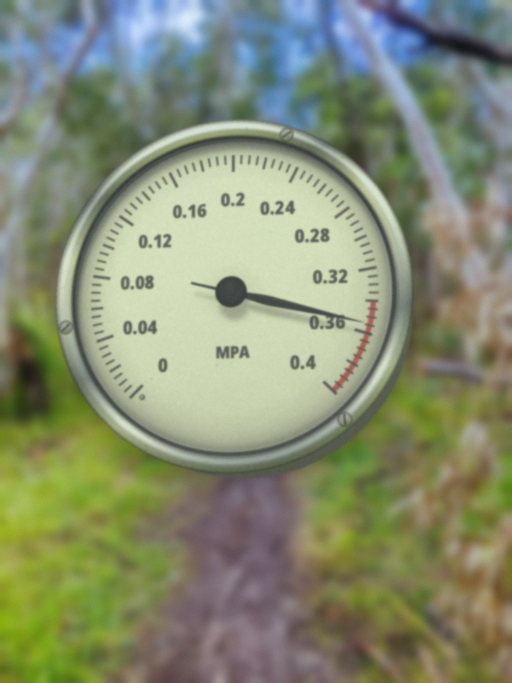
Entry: 0.355 MPa
